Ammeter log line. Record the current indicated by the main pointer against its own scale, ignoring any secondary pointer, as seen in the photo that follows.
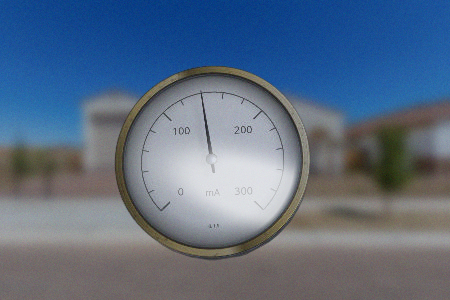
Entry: 140 mA
